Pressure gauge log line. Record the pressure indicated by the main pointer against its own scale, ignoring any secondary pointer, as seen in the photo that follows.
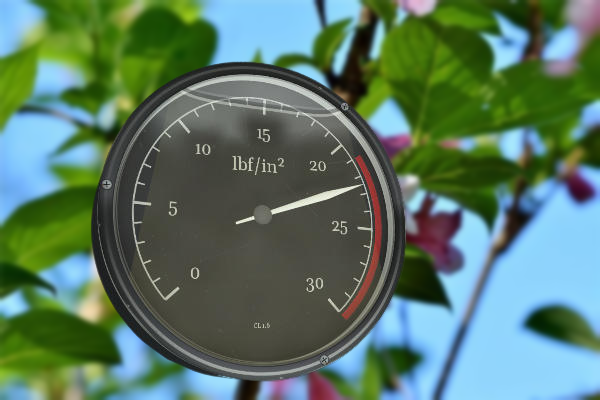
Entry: 22.5 psi
